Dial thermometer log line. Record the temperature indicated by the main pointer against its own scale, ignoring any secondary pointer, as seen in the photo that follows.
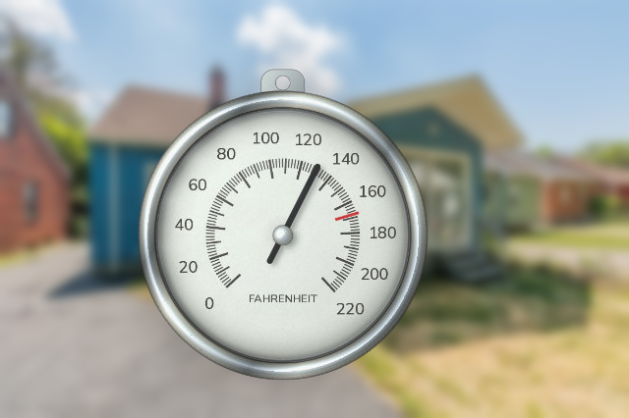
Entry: 130 °F
